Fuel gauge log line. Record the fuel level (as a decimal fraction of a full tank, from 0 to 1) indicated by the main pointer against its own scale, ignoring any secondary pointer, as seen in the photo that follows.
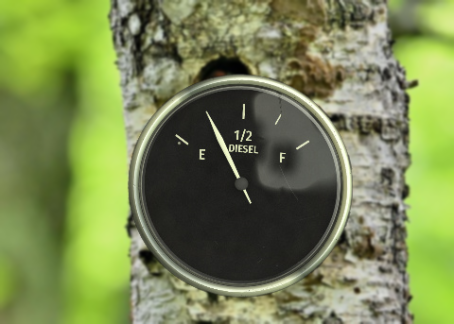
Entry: 0.25
